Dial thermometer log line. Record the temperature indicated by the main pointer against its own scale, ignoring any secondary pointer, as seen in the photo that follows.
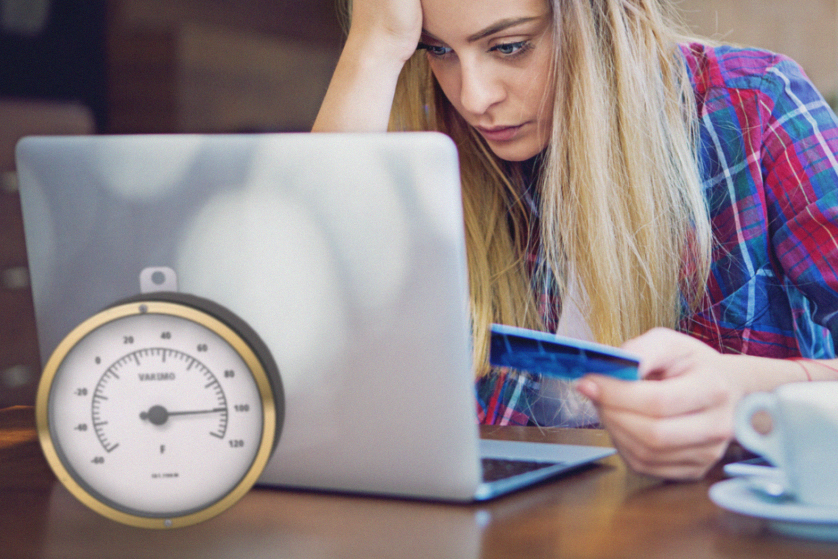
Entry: 100 °F
